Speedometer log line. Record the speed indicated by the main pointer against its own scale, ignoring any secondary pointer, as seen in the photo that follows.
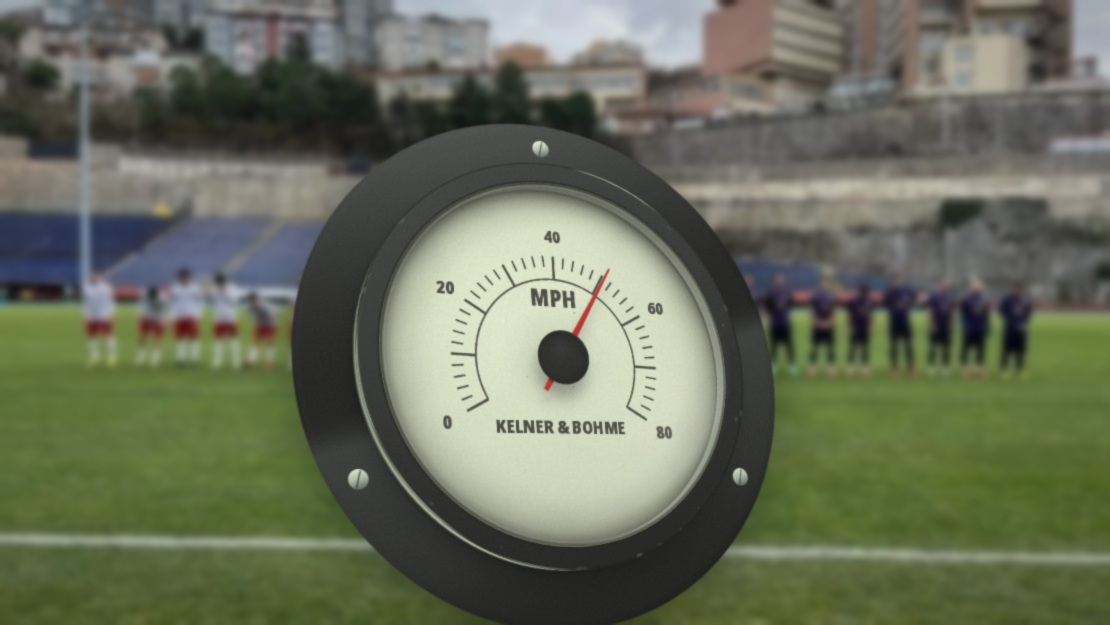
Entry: 50 mph
